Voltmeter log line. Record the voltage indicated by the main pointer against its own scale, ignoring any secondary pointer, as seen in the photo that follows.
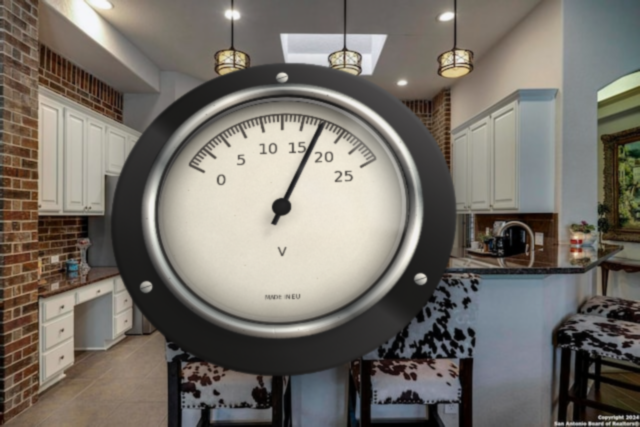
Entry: 17.5 V
